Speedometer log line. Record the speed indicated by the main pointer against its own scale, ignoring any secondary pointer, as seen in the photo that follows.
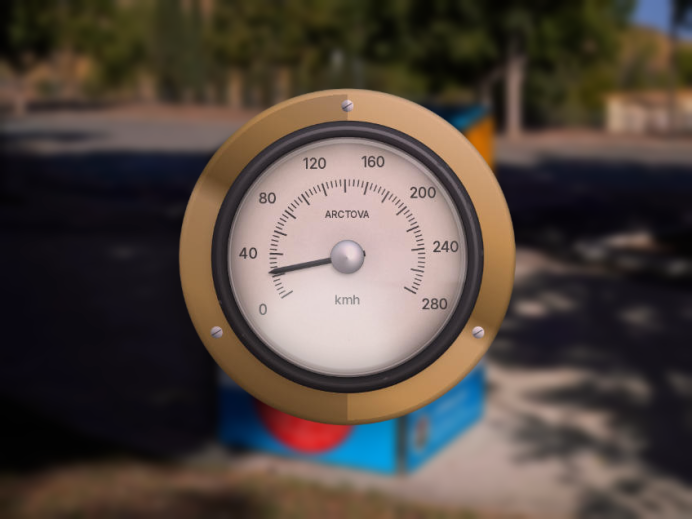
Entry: 24 km/h
